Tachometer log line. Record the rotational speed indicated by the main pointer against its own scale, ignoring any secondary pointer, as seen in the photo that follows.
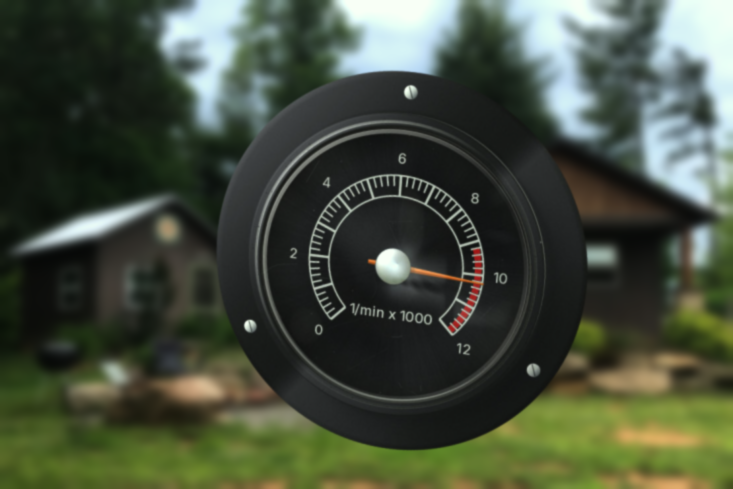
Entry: 10200 rpm
